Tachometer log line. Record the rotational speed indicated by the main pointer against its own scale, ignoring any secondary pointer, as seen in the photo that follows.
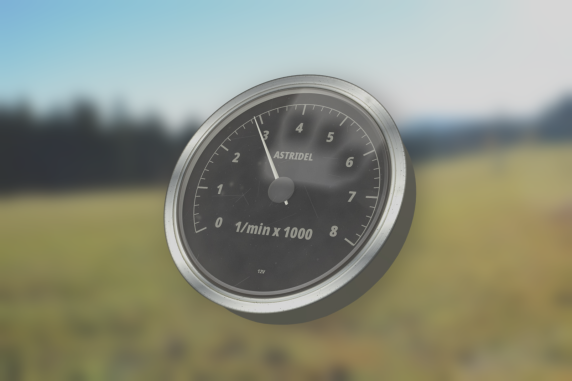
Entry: 2900 rpm
